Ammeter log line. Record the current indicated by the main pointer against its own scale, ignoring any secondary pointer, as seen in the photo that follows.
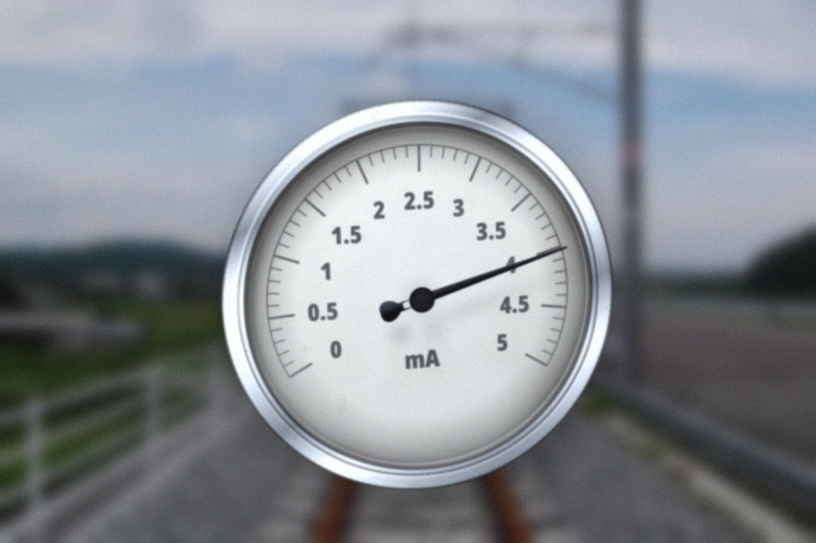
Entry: 4 mA
